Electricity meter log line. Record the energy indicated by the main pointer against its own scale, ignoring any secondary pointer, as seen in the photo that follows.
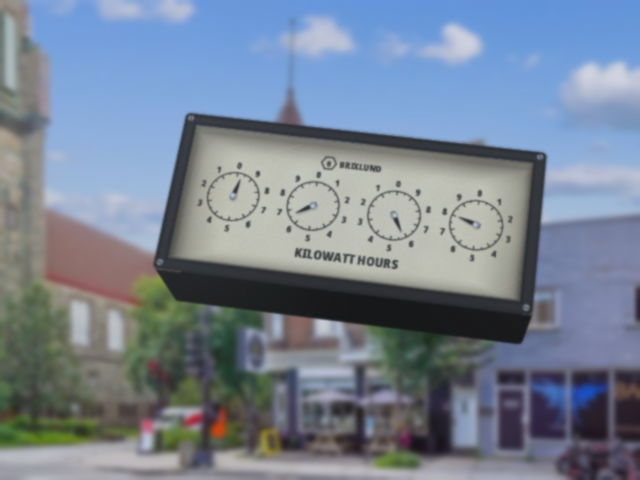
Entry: 9658 kWh
